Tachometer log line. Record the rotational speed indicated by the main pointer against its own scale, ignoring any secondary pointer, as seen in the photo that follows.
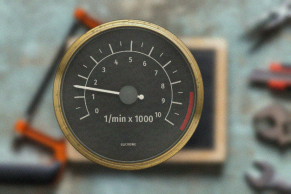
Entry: 1500 rpm
